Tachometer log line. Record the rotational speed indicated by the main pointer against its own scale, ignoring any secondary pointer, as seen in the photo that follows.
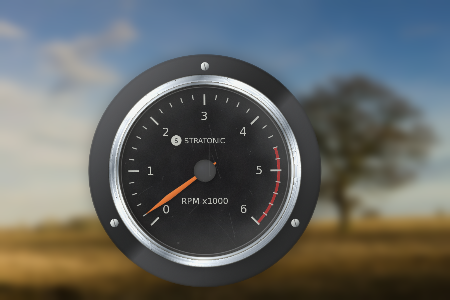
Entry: 200 rpm
